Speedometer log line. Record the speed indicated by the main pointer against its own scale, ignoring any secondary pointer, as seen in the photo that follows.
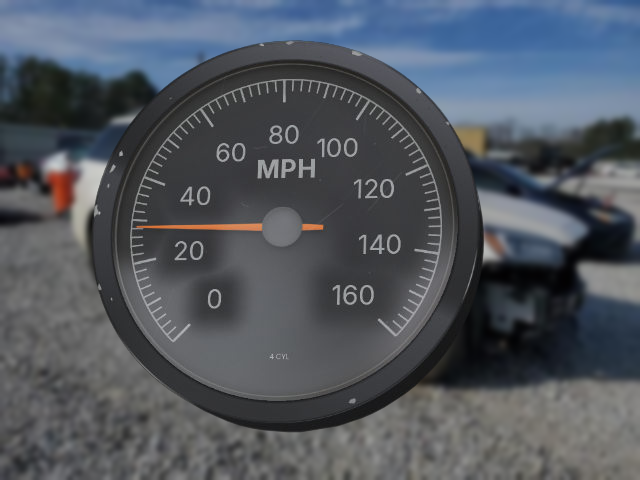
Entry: 28 mph
